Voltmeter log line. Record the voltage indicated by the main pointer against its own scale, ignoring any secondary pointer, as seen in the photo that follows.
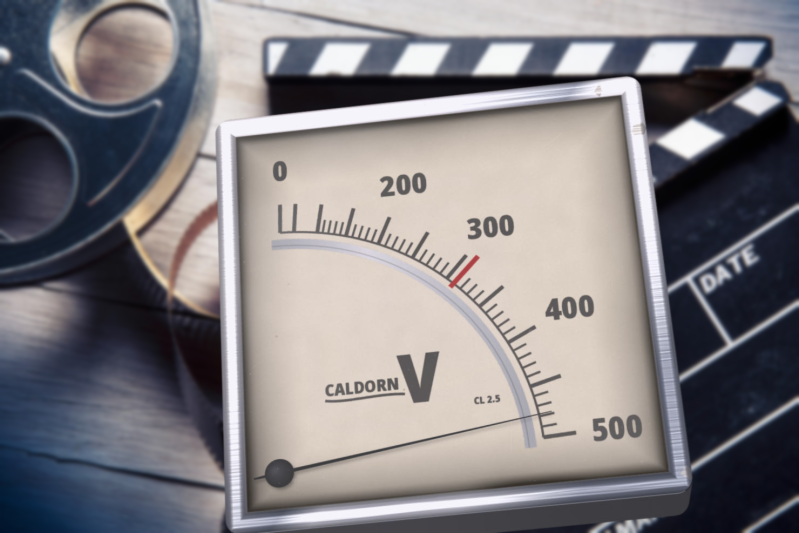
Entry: 480 V
